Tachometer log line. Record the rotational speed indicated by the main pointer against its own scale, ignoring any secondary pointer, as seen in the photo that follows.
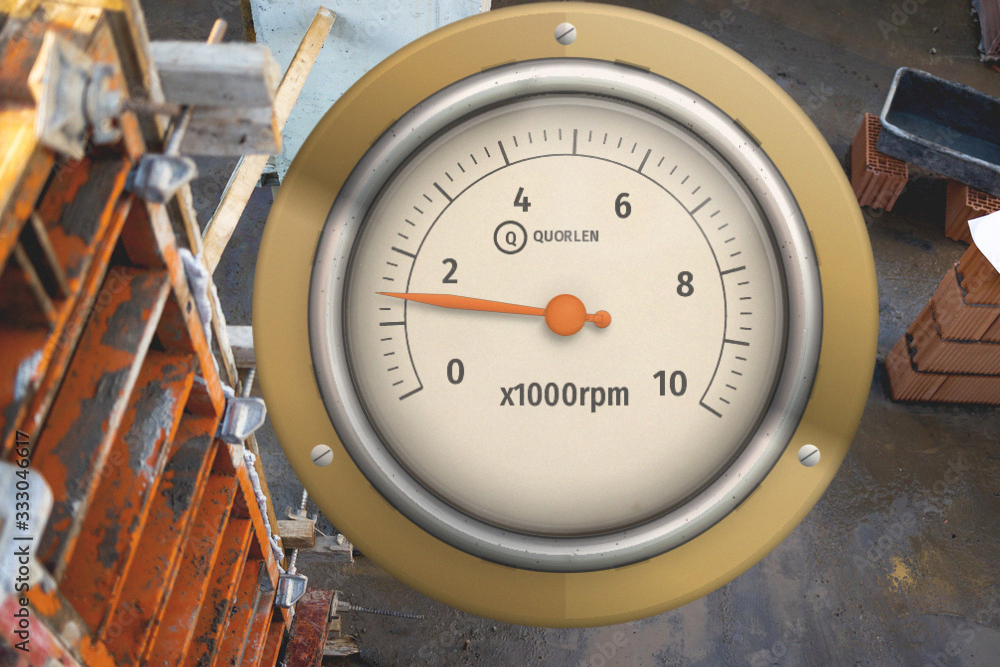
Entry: 1400 rpm
